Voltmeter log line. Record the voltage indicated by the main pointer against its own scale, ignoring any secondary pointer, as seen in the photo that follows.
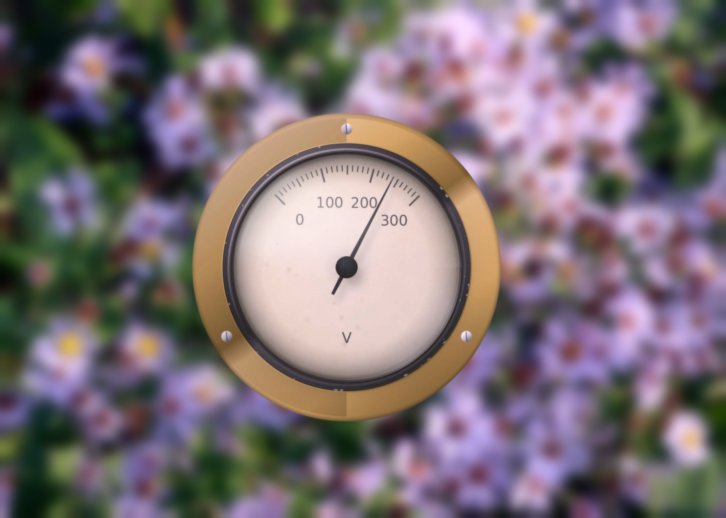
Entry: 240 V
